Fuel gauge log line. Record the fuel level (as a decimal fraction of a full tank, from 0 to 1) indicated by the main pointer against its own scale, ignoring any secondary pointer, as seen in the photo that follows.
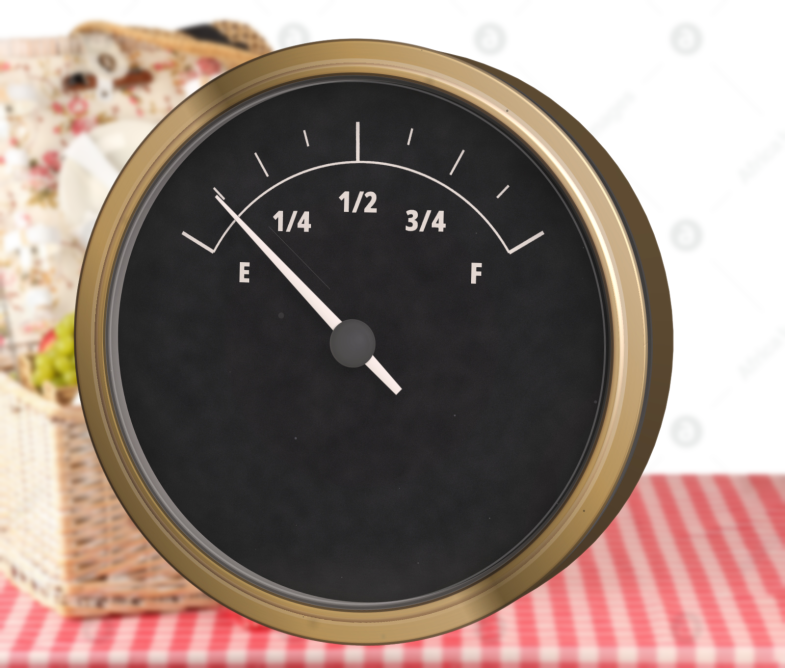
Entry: 0.125
